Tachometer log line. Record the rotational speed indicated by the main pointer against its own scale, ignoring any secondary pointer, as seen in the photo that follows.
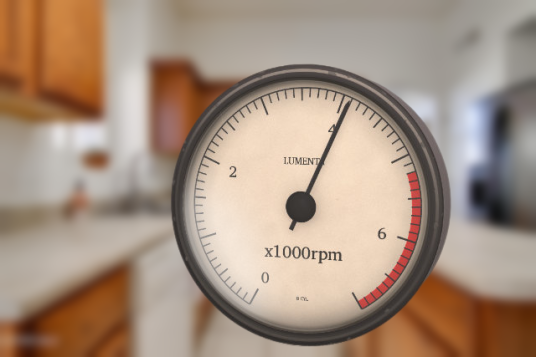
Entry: 4100 rpm
